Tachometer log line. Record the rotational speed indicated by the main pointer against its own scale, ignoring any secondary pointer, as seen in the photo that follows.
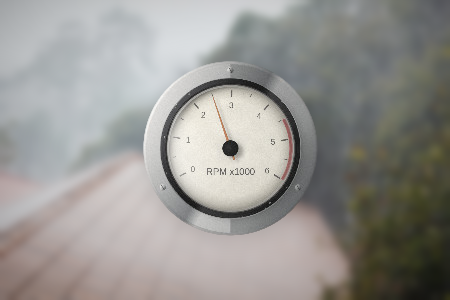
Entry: 2500 rpm
